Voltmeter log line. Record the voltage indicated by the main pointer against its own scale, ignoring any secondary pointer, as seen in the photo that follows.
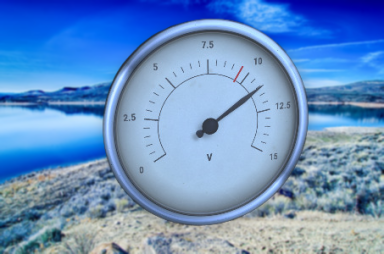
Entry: 11 V
